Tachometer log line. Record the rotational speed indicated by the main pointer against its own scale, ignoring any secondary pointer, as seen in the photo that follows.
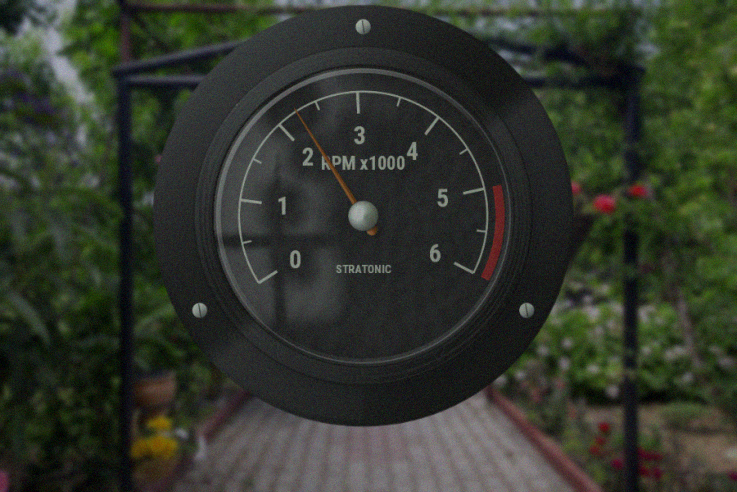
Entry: 2250 rpm
